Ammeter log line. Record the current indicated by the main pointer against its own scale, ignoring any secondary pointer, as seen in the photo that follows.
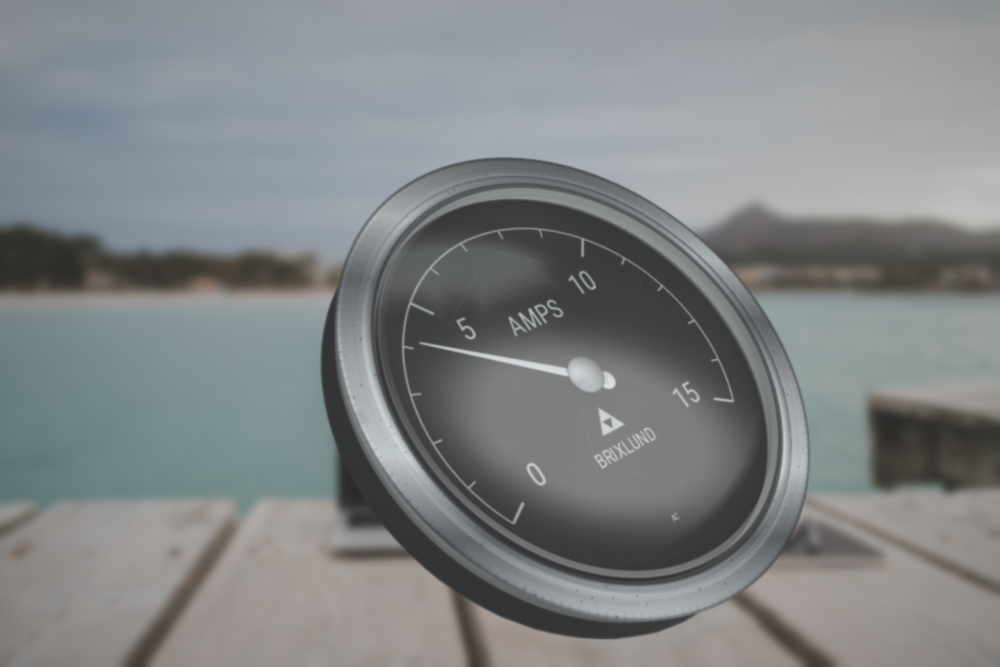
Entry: 4 A
